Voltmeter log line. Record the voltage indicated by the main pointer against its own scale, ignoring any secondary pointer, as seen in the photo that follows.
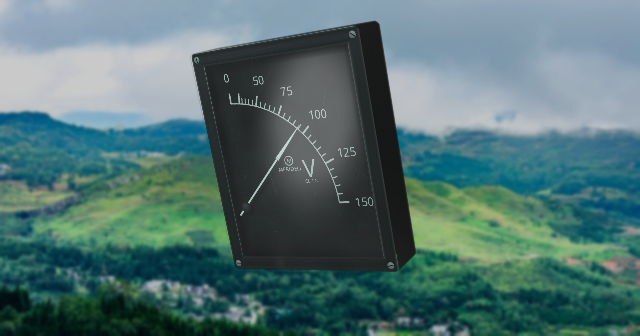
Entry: 95 V
